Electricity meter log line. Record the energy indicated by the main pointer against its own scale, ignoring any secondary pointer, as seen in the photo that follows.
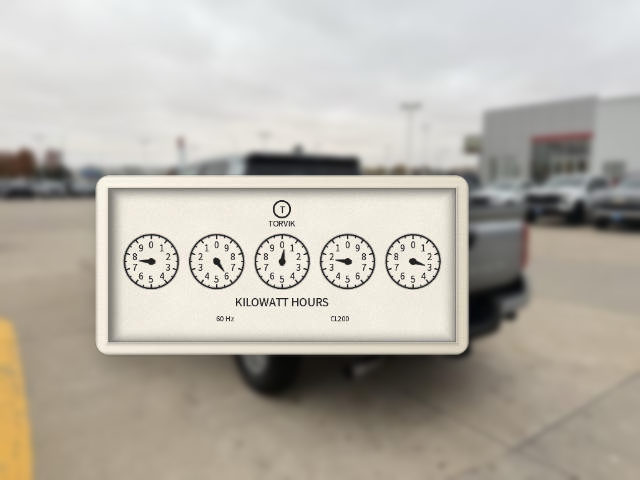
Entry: 76023 kWh
